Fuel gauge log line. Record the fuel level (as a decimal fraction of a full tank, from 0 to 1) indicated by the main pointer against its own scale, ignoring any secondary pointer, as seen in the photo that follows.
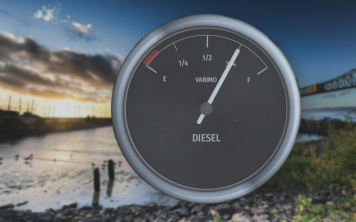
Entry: 0.75
